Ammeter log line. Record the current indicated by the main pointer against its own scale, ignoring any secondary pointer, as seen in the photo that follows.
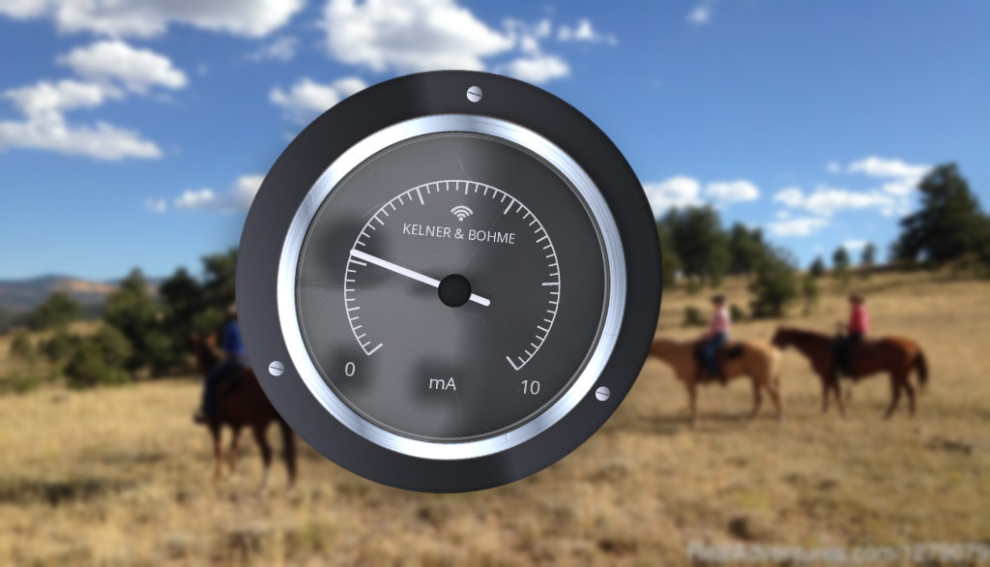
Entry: 2.2 mA
